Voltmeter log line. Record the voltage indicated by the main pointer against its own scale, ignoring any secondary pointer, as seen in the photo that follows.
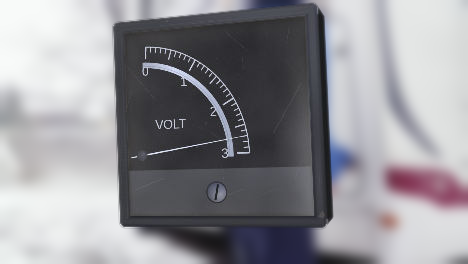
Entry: 2.7 V
